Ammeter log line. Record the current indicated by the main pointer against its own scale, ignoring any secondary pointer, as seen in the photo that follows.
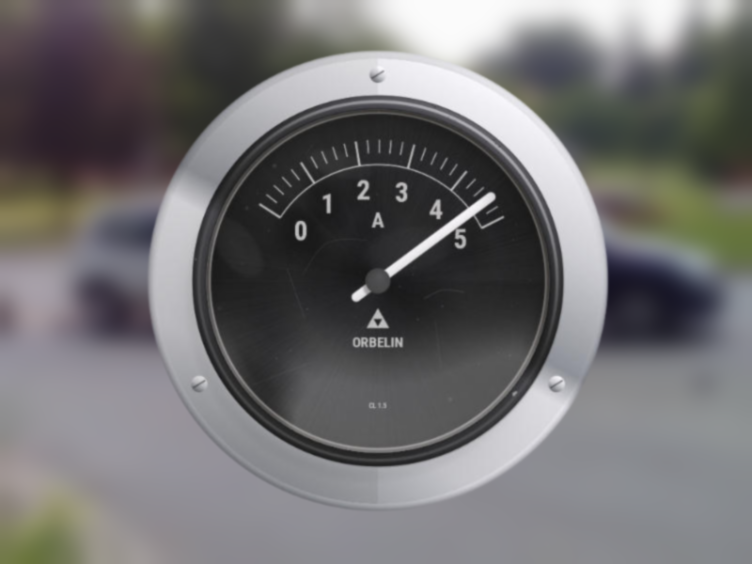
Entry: 4.6 A
